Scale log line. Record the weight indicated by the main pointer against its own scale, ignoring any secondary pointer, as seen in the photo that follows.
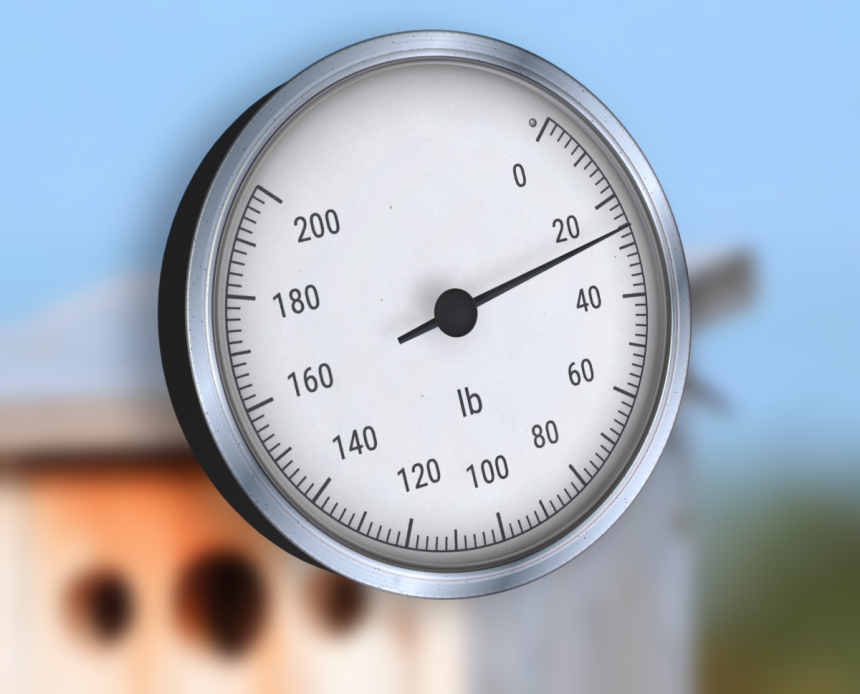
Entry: 26 lb
